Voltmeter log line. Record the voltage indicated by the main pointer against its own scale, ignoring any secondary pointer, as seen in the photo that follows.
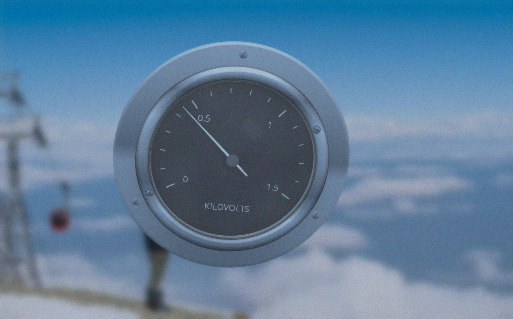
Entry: 0.45 kV
